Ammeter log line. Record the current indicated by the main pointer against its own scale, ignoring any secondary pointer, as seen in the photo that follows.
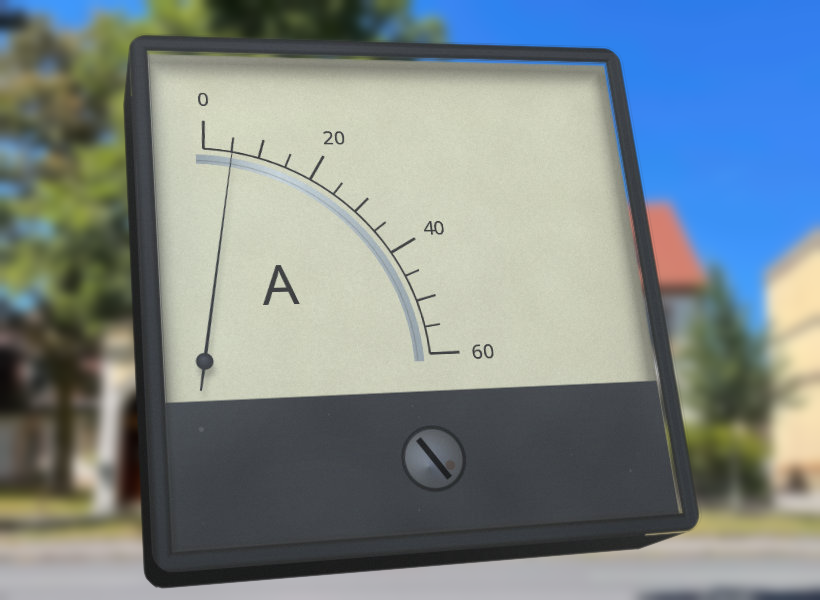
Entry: 5 A
